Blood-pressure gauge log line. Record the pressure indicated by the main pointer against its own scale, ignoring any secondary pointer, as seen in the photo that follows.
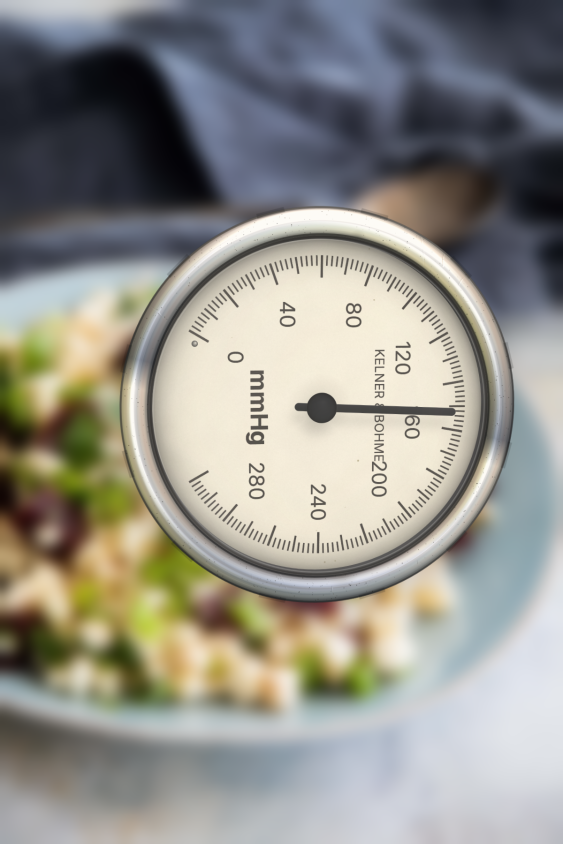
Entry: 152 mmHg
